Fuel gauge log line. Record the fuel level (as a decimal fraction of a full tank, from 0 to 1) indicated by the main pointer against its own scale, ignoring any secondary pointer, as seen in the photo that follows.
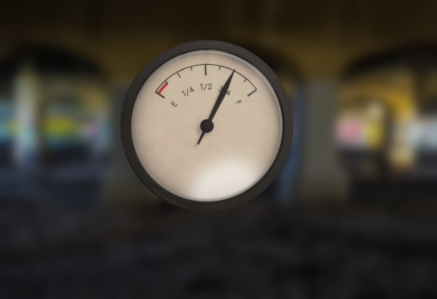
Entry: 0.75
